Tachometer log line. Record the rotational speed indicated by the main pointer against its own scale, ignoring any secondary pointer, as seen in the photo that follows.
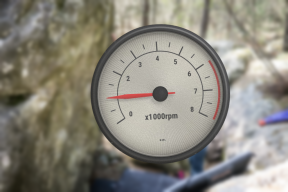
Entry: 1000 rpm
